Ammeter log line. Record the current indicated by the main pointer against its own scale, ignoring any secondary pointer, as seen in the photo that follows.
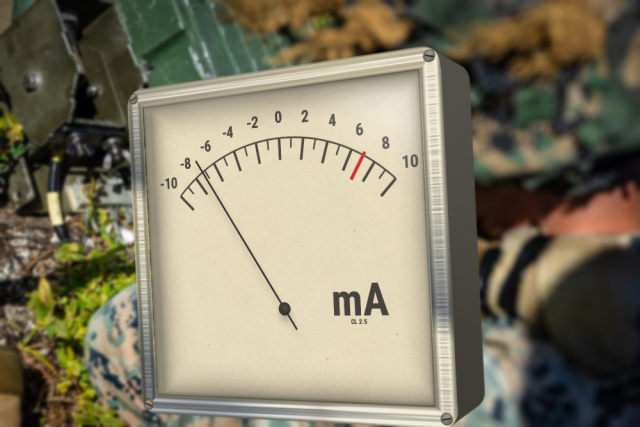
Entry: -7 mA
